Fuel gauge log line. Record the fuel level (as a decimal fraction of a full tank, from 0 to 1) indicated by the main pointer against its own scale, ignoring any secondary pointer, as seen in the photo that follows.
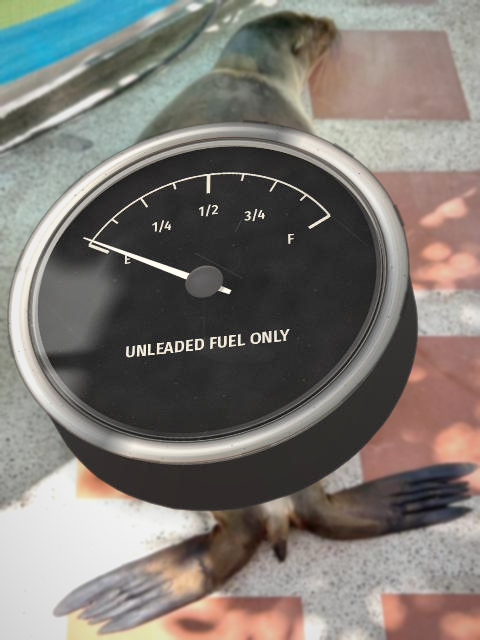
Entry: 0
